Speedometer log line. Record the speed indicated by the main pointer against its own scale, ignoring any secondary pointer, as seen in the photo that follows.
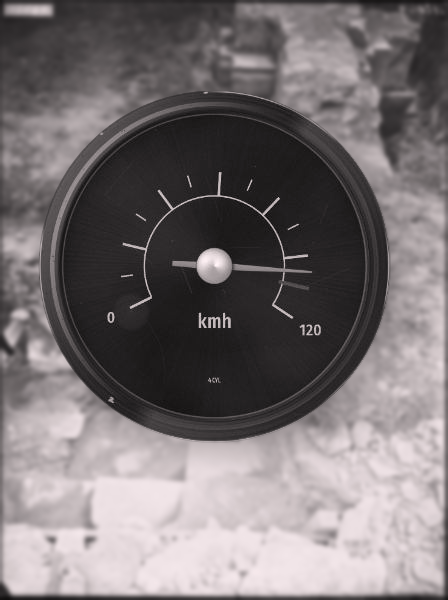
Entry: 105 km/h
